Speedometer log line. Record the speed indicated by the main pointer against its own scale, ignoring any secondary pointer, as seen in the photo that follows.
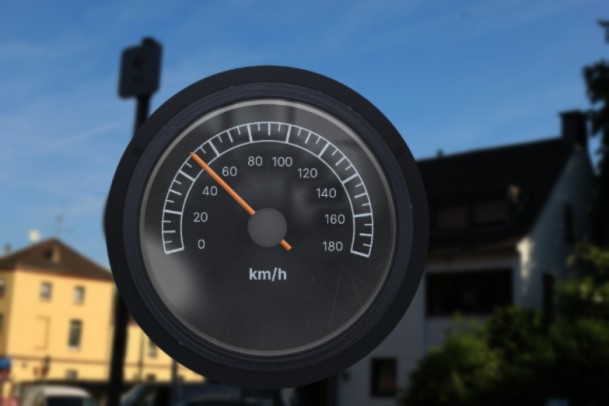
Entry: 50 km/h
